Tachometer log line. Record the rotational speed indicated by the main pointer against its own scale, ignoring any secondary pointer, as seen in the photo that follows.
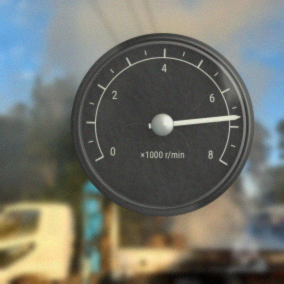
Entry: 6750 rpm
